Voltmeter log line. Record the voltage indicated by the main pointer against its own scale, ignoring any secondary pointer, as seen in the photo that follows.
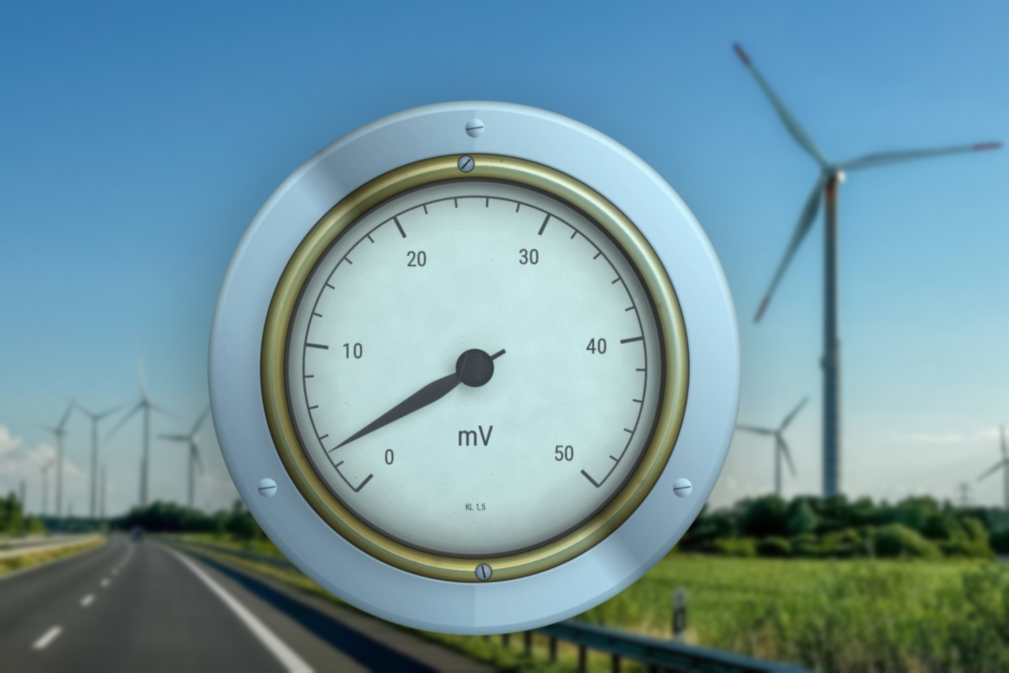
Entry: 3 mV
